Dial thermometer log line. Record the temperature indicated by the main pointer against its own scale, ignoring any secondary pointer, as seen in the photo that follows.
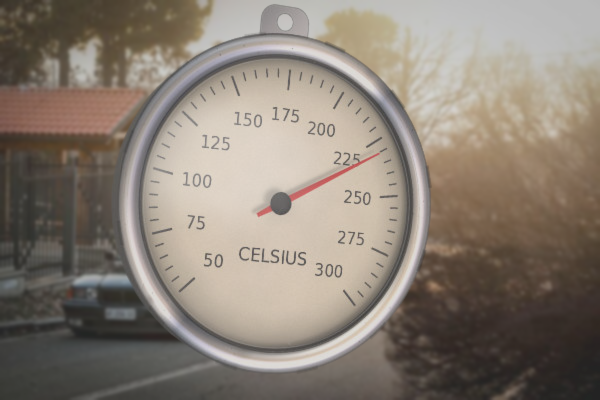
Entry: 230 °C
